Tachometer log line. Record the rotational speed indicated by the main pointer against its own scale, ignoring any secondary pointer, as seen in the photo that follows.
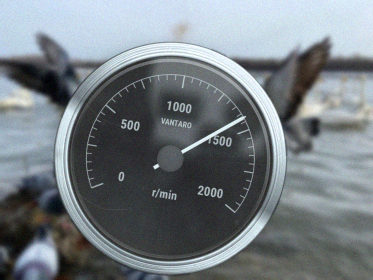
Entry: 1425 rpm
